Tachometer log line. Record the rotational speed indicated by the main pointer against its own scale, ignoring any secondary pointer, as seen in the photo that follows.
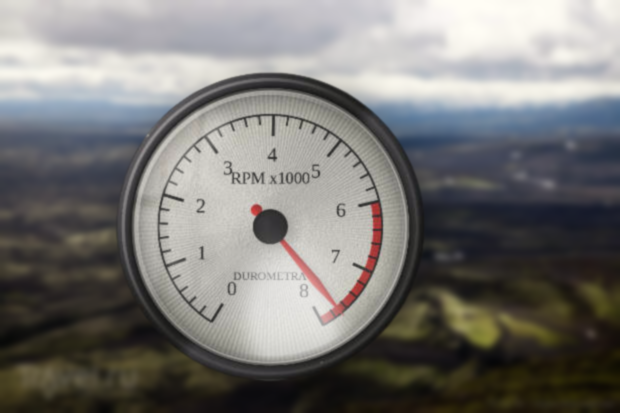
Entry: 7700 rpm
